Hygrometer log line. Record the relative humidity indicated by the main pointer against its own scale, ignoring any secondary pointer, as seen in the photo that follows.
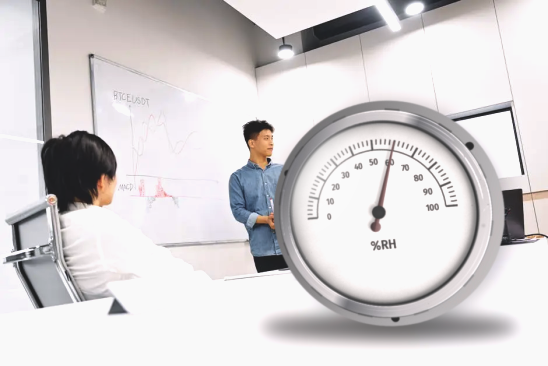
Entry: 60 %
